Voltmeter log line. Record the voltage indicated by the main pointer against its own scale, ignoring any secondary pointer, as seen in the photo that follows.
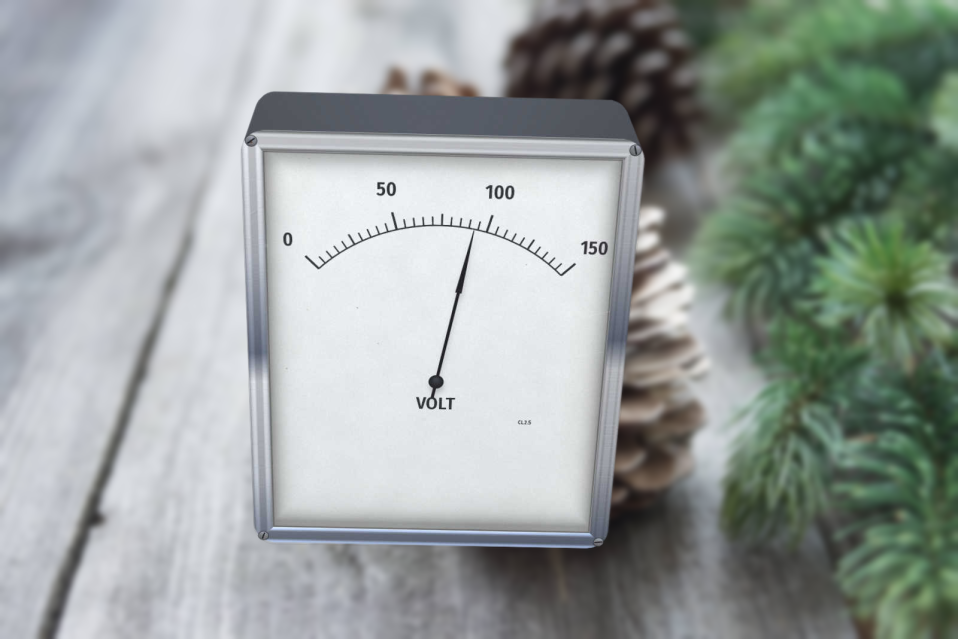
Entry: 92.5 V
